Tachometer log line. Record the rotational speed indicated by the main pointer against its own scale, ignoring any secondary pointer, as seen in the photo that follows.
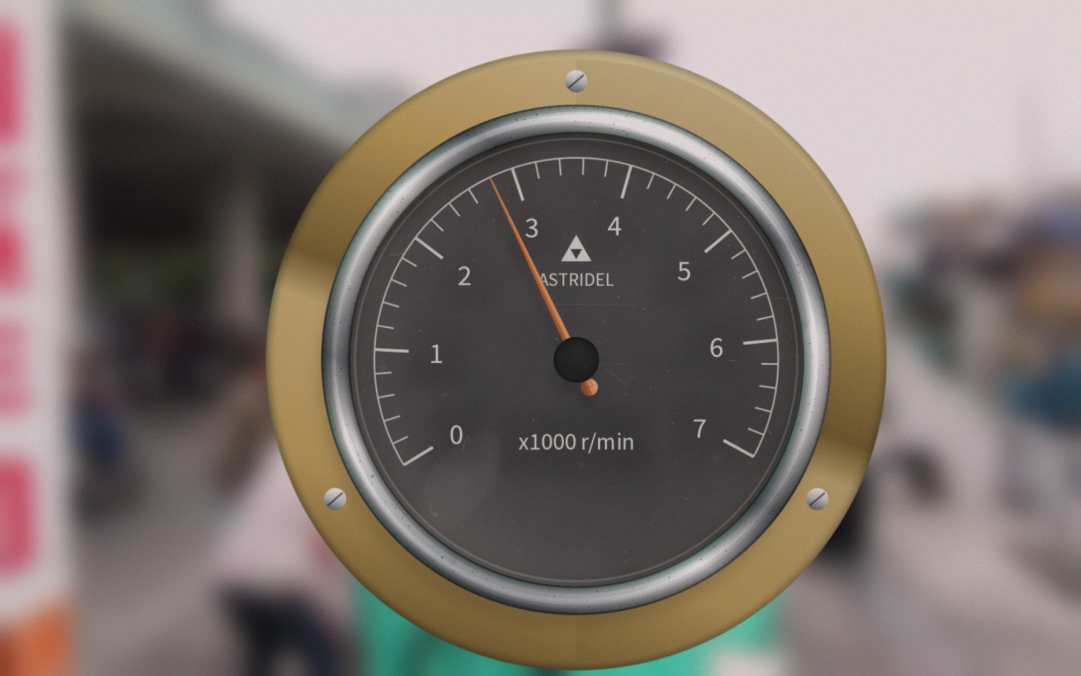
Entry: 2800 rpm
